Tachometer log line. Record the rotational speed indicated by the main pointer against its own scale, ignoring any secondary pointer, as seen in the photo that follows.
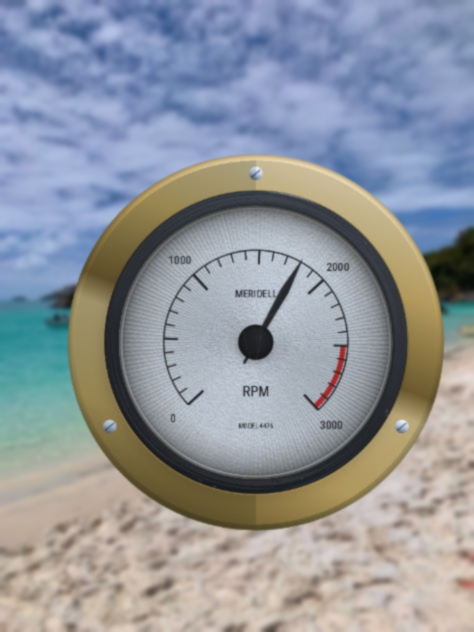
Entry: 1800 rpm
